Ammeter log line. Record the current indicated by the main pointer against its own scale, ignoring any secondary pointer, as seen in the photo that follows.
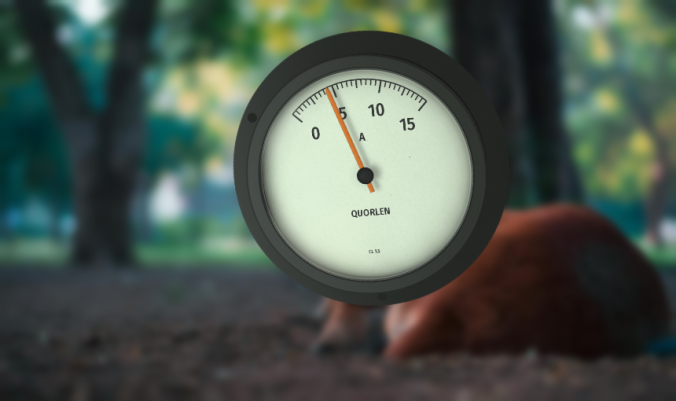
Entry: 4.5 A
